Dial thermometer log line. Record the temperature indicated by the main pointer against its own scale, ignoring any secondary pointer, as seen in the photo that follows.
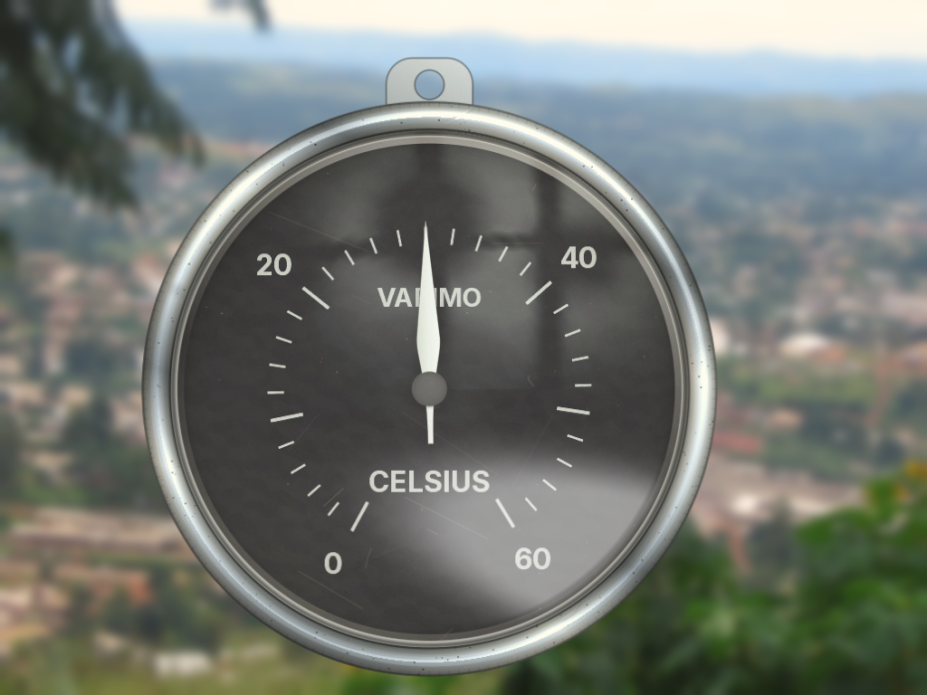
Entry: 30 °C
